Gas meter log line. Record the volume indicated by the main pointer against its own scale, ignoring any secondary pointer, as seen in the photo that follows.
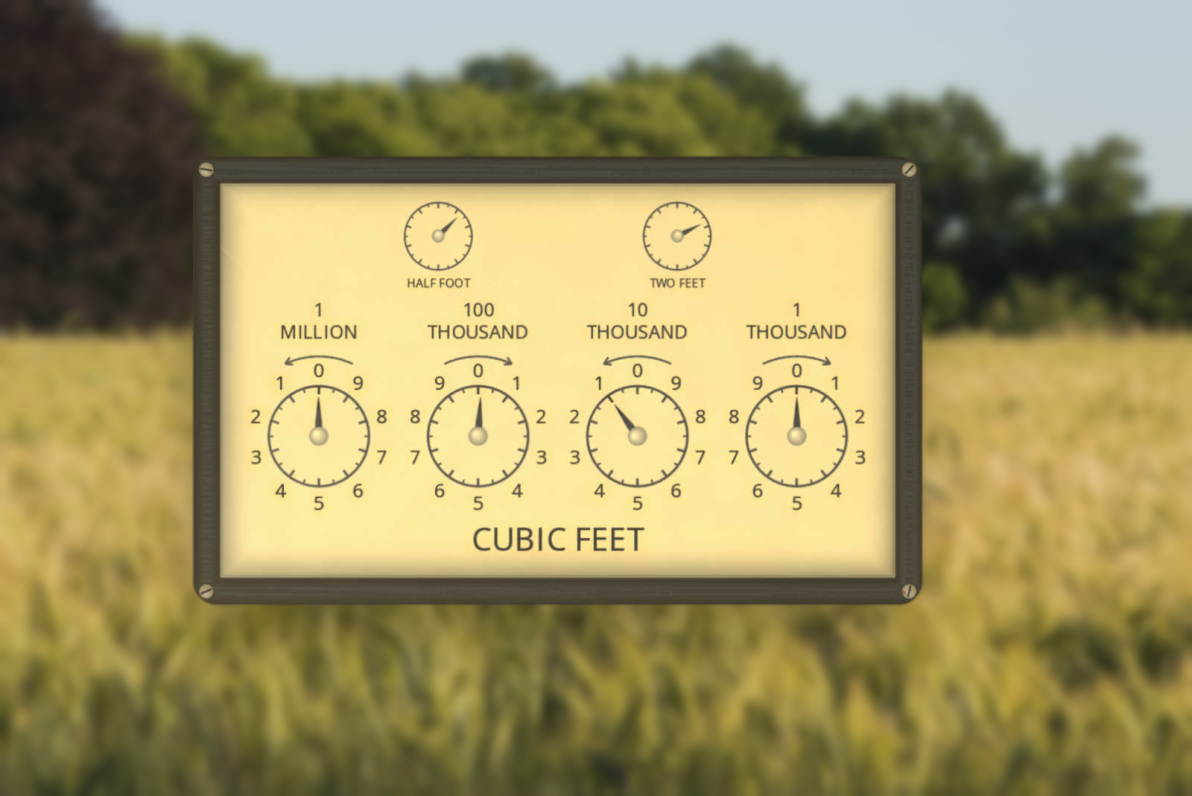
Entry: 1000 ft³
